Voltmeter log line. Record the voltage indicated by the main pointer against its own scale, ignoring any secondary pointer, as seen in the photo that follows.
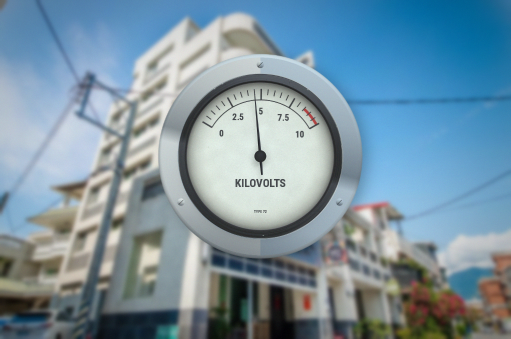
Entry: 4.5 kV
